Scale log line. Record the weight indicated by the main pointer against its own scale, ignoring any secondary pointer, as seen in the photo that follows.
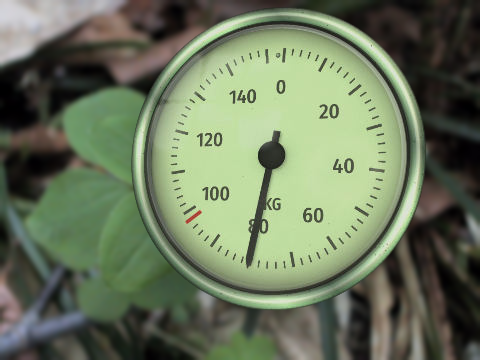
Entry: 80 kg
